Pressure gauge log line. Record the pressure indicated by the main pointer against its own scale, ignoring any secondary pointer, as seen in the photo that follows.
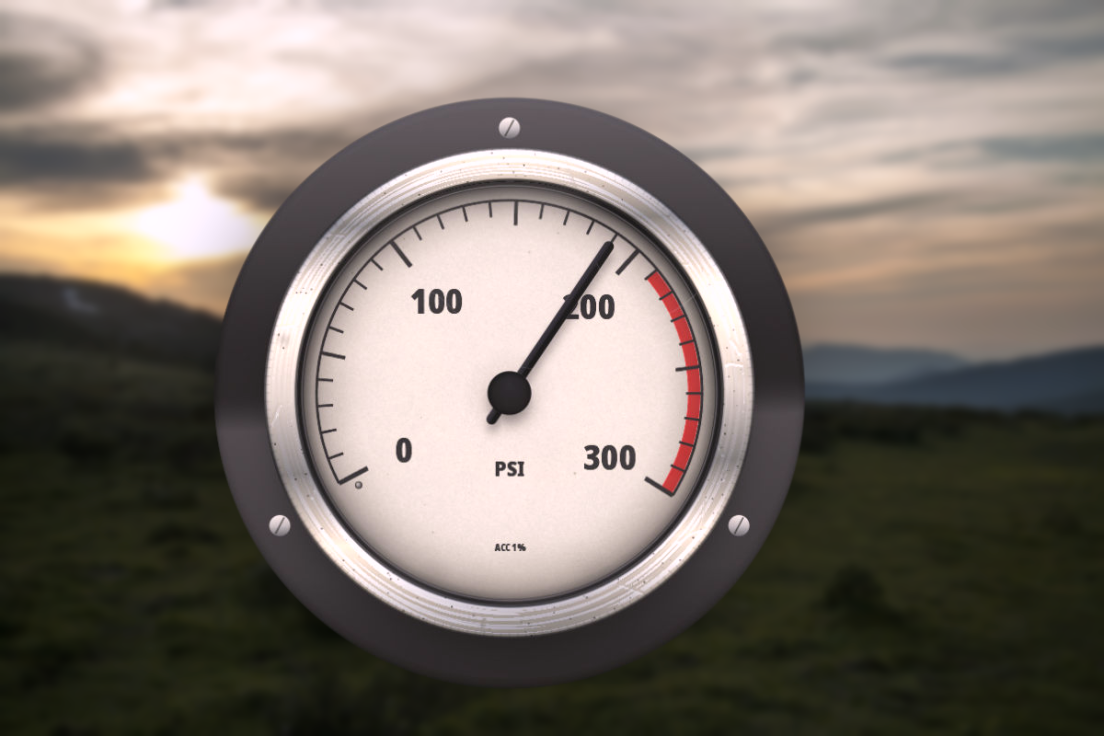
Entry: 190 psi
